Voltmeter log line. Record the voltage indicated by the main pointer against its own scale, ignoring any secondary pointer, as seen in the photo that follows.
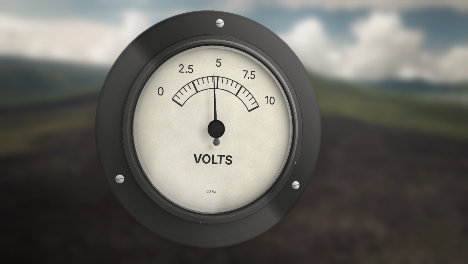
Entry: 4.5 V
